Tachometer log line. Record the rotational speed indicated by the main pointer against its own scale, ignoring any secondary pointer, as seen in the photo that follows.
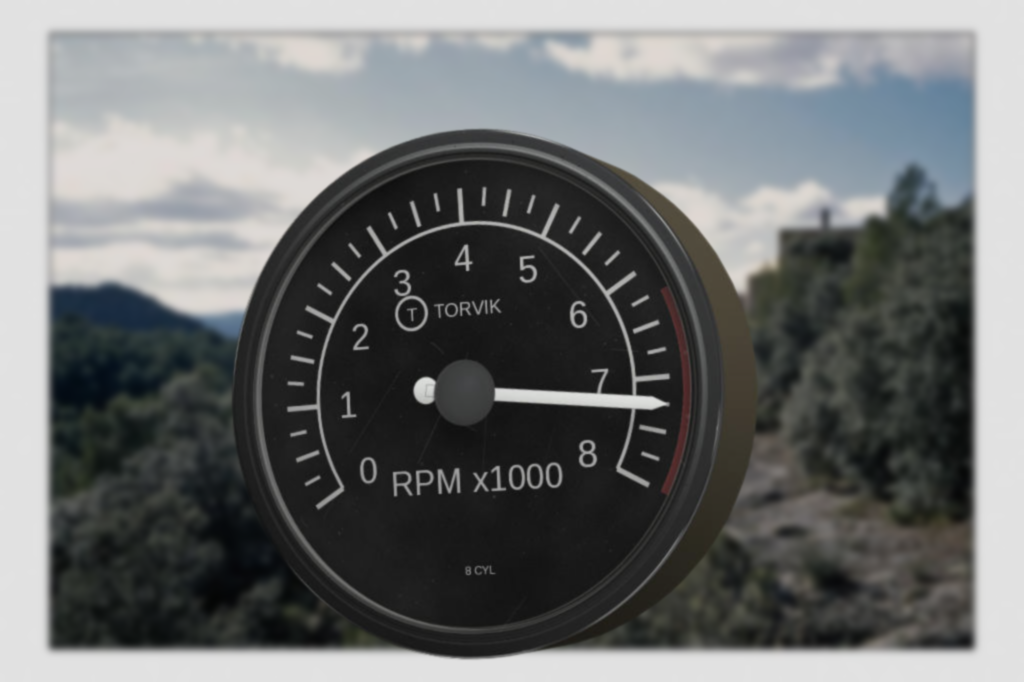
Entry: 7250 rpm
